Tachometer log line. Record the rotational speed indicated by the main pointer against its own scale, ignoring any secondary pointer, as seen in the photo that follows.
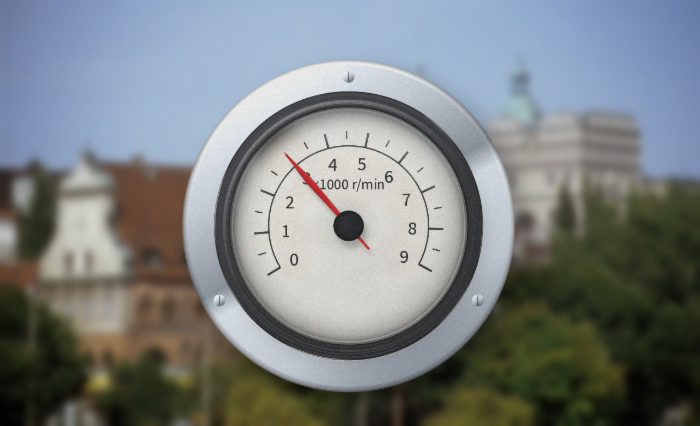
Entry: 3000 rpm
